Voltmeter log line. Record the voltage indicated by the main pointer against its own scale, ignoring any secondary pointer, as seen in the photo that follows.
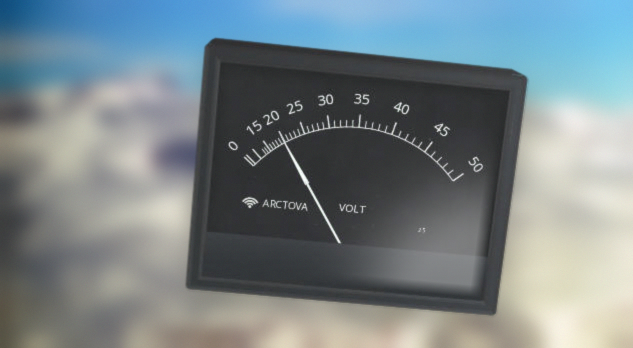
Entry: 20 V
